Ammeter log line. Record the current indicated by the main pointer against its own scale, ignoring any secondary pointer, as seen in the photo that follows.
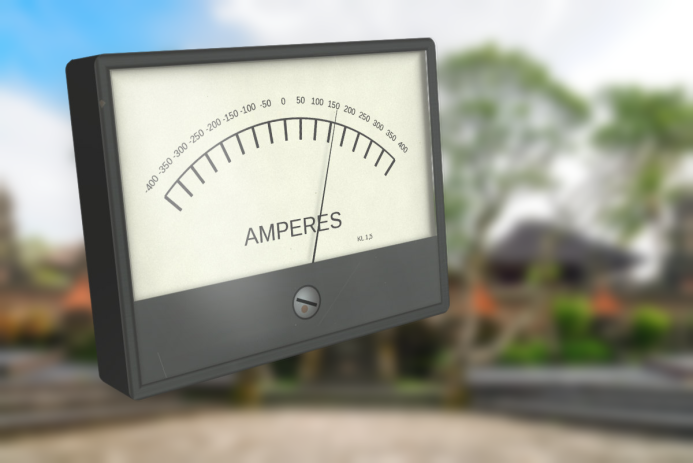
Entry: 150 A
